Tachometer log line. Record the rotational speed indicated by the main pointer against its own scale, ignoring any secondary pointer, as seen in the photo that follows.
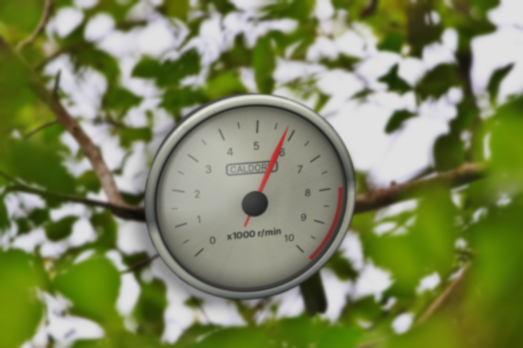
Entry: 5750 rpm
